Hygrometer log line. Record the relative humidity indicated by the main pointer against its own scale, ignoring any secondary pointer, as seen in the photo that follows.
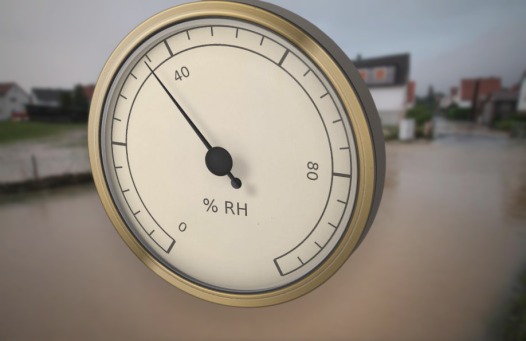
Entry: 36 %
